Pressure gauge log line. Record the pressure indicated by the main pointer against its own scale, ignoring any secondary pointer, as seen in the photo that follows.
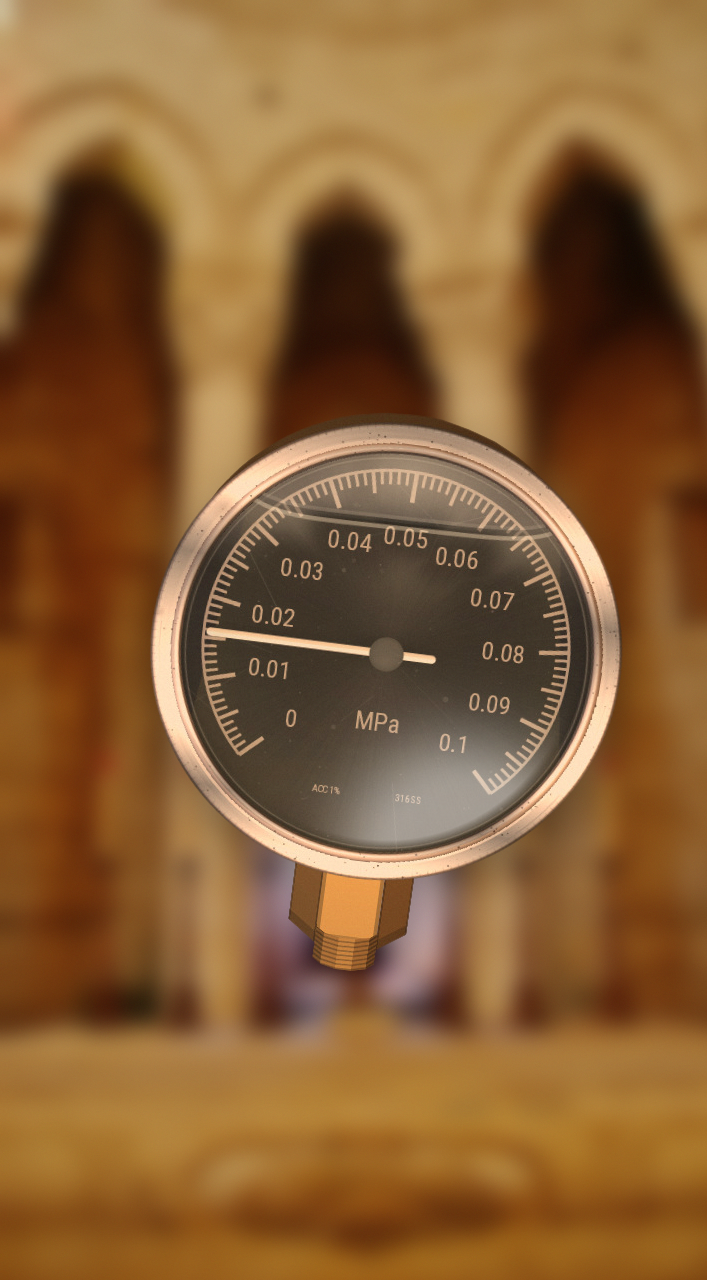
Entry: 0.016 MPa
